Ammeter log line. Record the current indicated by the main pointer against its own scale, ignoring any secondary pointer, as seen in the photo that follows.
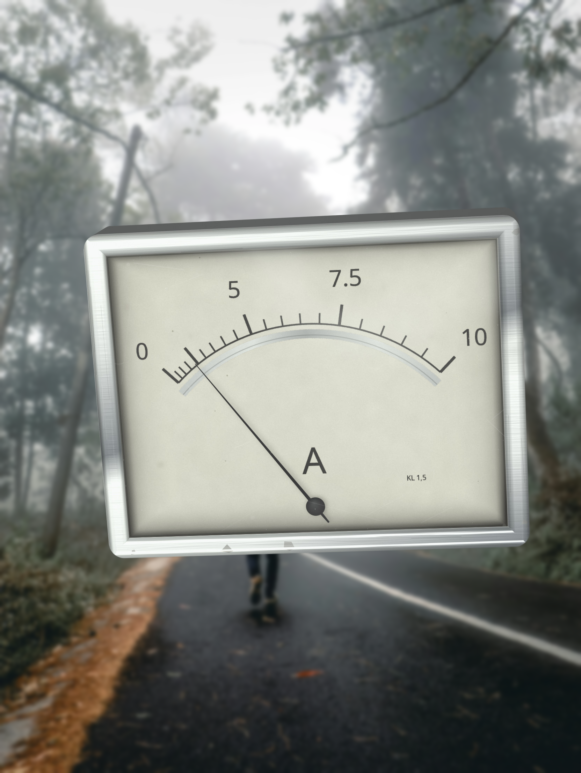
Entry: 2.5 A
